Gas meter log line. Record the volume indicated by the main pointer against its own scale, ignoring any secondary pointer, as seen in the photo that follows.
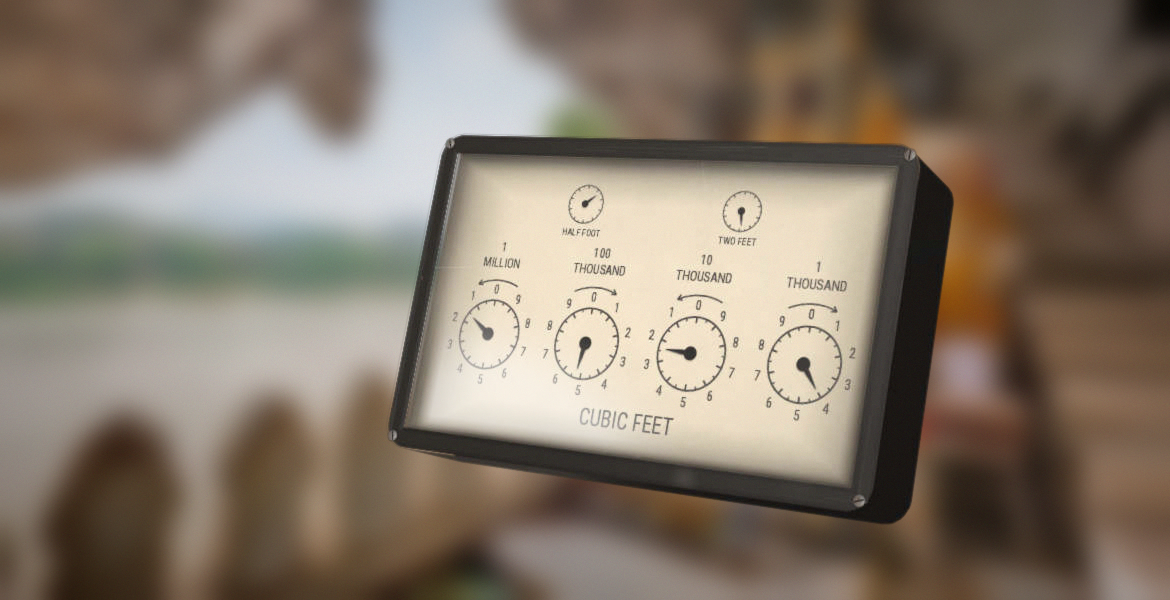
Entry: 152400 ft³
